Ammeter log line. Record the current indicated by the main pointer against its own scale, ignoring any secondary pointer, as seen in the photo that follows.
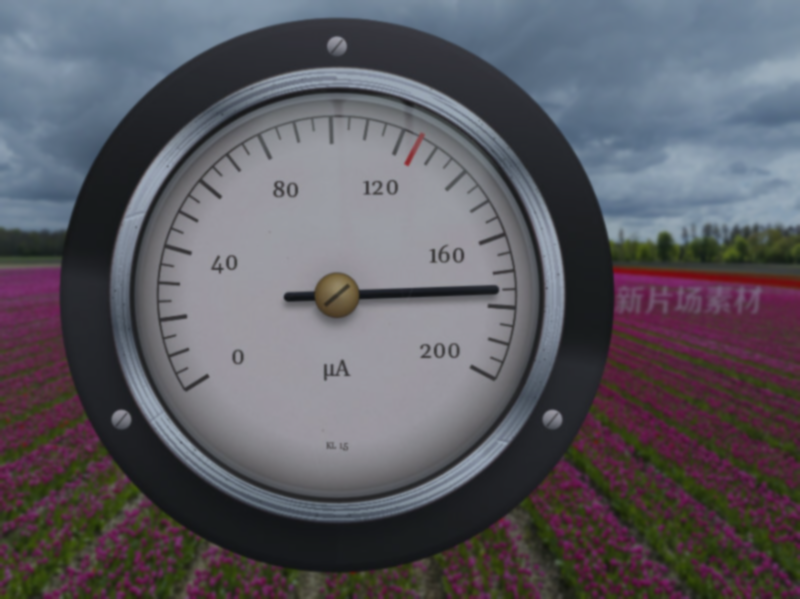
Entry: 175 µA
